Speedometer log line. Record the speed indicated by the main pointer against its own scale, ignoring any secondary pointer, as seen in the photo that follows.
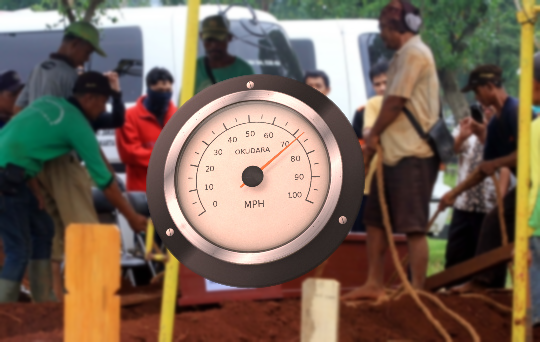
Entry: 72.5 mph
